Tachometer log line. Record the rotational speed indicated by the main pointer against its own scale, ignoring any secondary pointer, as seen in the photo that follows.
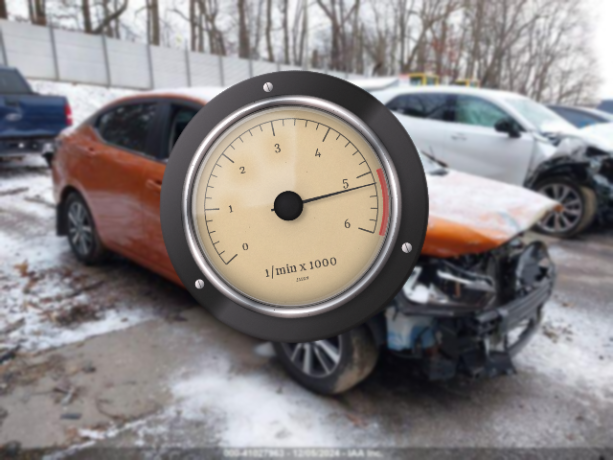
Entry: 5200 rpm
